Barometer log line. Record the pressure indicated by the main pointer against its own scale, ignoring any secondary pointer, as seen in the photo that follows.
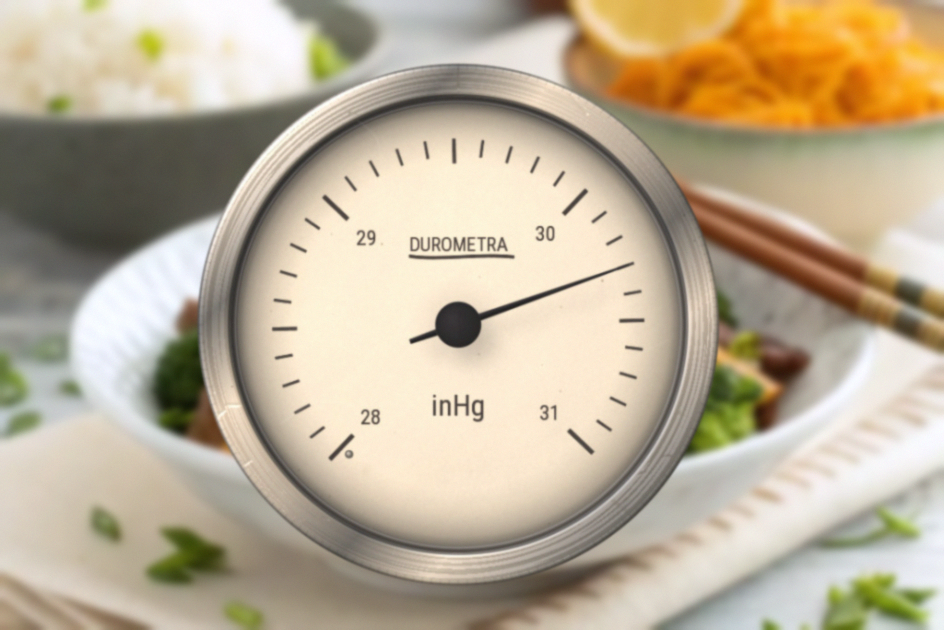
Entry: 30.3 inHg
